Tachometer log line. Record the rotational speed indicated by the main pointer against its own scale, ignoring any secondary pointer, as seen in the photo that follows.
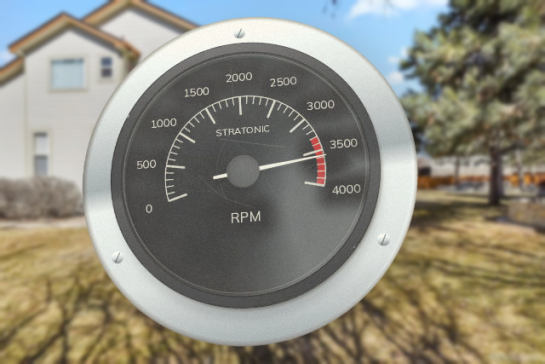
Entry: 3600 rpm
